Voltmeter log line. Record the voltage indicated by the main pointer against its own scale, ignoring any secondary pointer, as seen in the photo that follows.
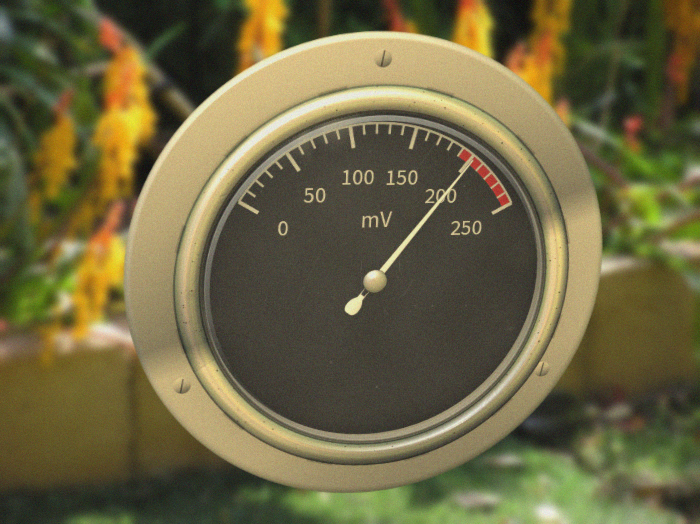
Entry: 200 mV
